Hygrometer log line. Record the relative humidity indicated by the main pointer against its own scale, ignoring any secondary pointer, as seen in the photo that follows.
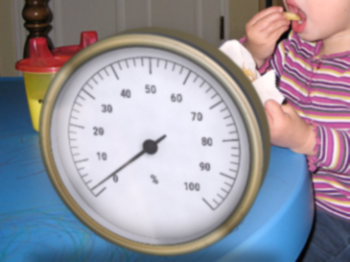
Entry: 2 %
